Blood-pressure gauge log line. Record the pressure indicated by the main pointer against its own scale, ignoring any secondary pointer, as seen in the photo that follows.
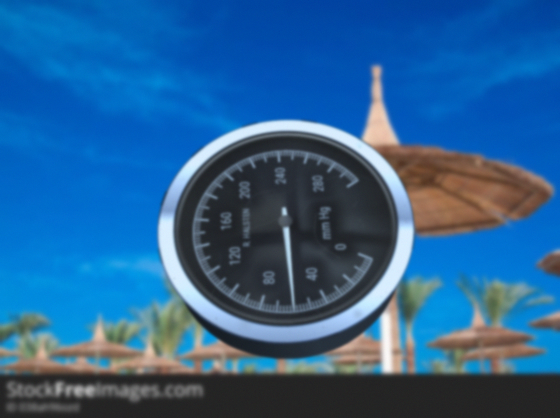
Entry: 60 mmHg
